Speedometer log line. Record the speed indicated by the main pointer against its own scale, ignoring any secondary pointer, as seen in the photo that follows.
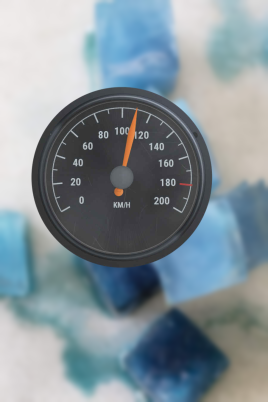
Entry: 110 km/h
